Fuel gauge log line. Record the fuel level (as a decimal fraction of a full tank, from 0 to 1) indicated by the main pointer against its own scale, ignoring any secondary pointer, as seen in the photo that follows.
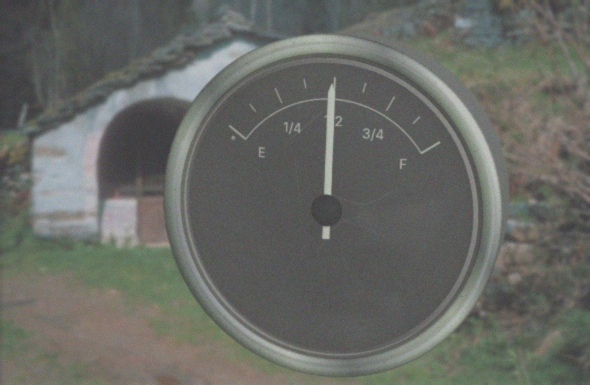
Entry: 0.5
